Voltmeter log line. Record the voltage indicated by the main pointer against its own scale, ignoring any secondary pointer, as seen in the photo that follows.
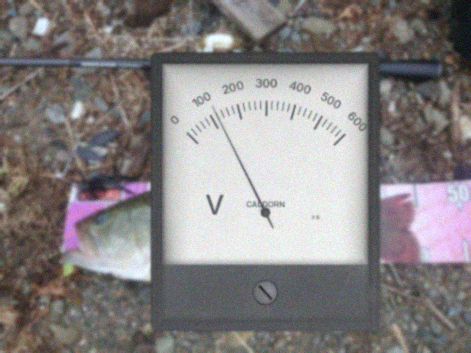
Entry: 120 V
